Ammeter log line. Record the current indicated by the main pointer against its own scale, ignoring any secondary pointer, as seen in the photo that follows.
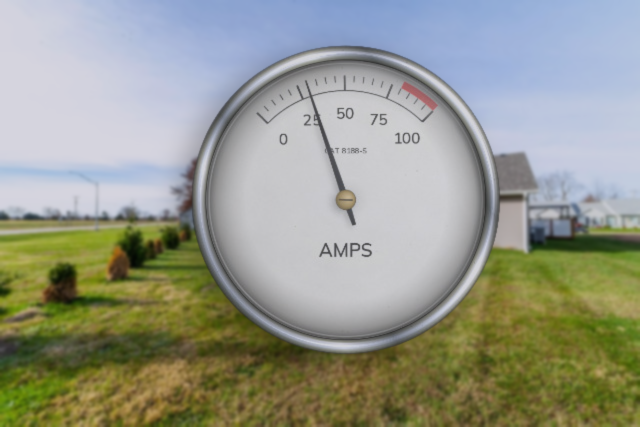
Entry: 30 A
